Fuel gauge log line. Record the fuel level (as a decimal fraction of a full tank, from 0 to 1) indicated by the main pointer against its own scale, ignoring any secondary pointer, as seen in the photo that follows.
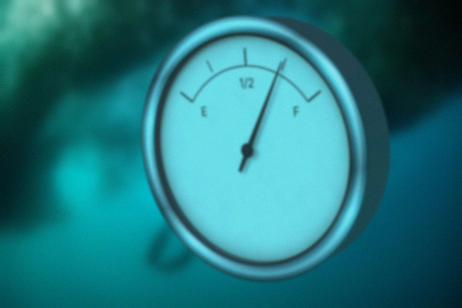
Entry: 0.75
